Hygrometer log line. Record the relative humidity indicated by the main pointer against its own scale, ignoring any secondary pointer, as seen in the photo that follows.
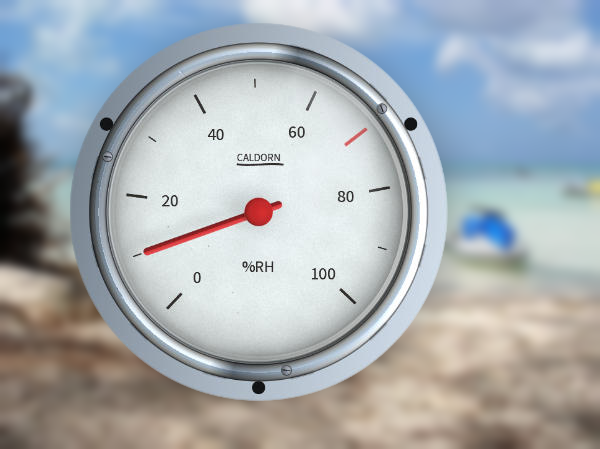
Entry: 10 %
